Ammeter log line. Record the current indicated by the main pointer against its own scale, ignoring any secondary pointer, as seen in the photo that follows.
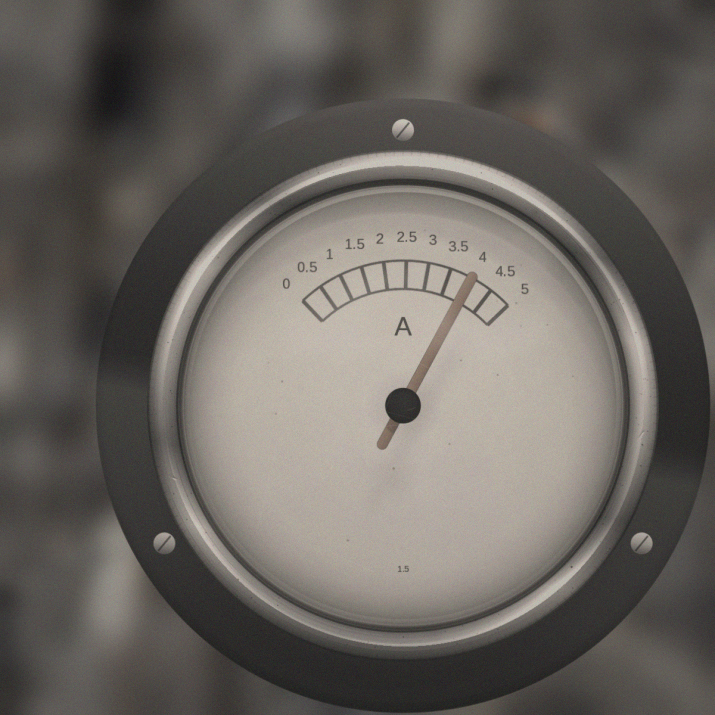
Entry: 4 A
